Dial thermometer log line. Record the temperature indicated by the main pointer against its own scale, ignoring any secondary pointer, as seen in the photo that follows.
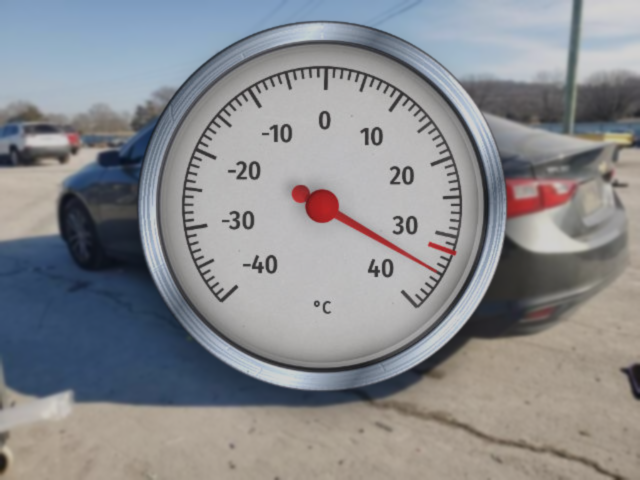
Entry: 35 °C
